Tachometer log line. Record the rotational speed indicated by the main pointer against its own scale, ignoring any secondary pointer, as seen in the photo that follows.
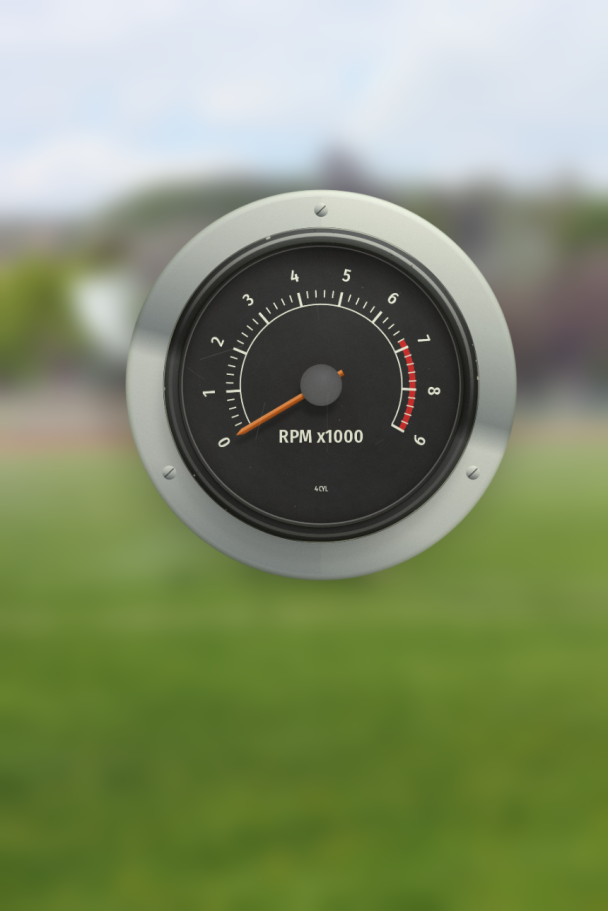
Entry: 0 rpm
